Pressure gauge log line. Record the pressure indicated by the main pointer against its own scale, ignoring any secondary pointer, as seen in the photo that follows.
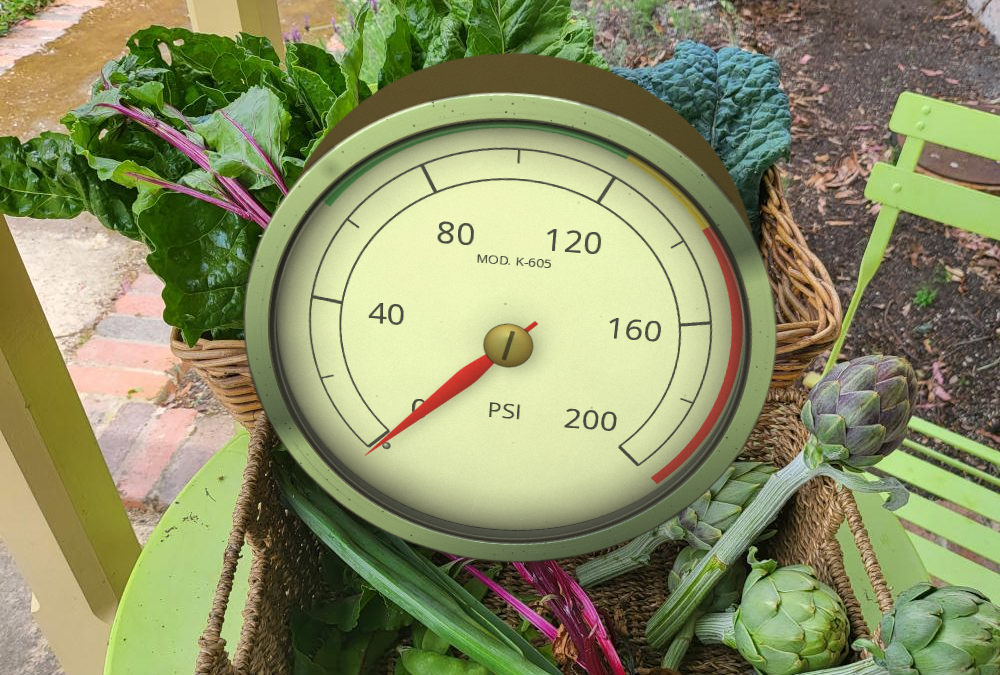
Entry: 0 psi
